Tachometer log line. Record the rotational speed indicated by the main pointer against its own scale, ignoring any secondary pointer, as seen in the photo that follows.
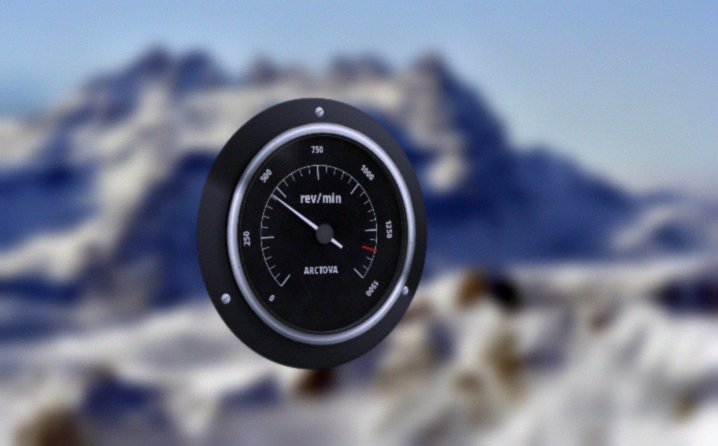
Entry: 450 rpm
